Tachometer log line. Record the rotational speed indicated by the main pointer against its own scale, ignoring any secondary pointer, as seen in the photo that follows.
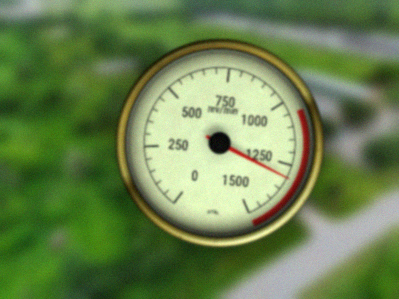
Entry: 1300 rpm
